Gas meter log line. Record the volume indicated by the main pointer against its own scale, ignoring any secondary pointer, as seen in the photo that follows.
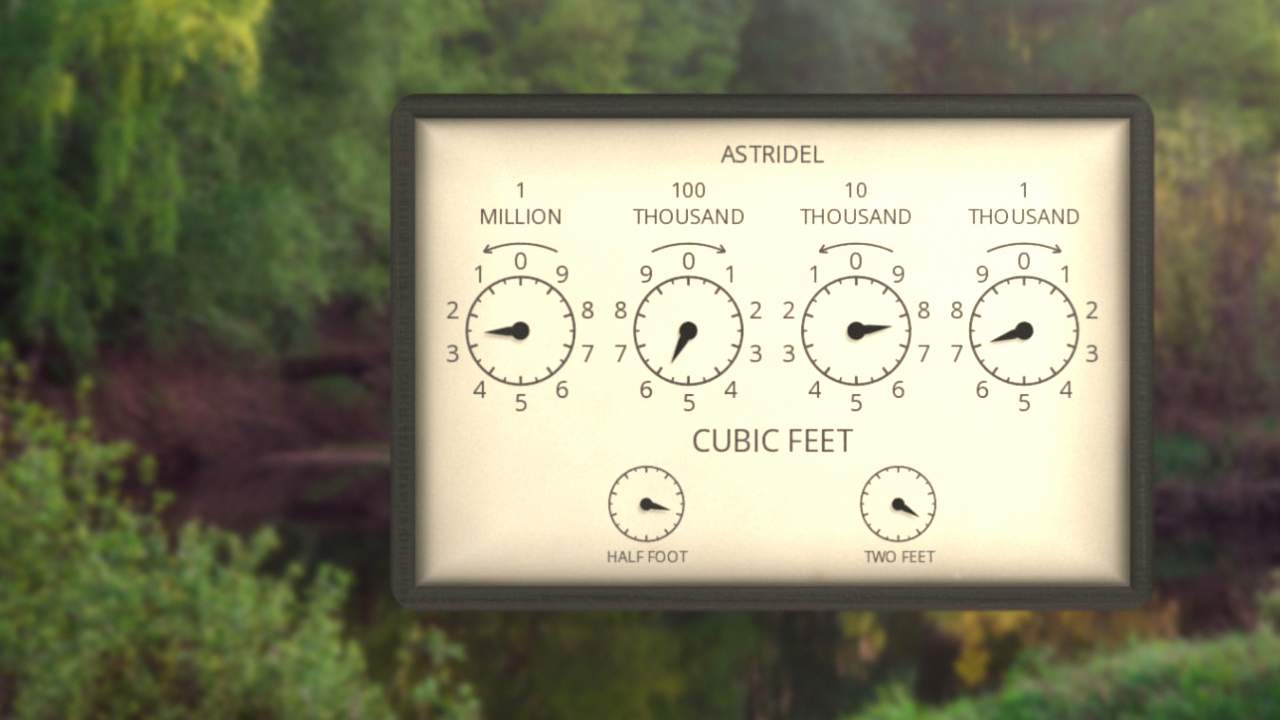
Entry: 257700 ft³
